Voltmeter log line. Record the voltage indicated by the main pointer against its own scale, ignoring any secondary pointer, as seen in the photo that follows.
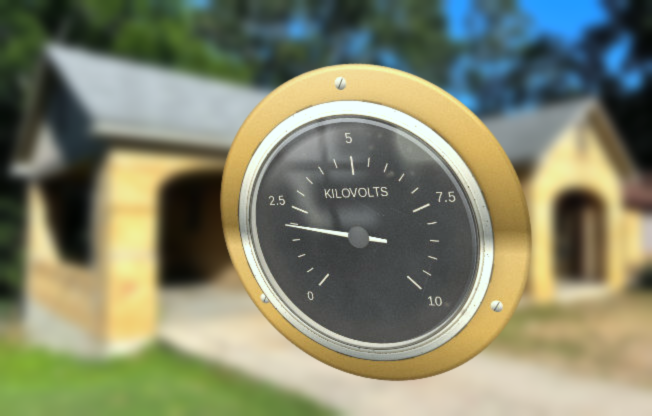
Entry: 2 kV
